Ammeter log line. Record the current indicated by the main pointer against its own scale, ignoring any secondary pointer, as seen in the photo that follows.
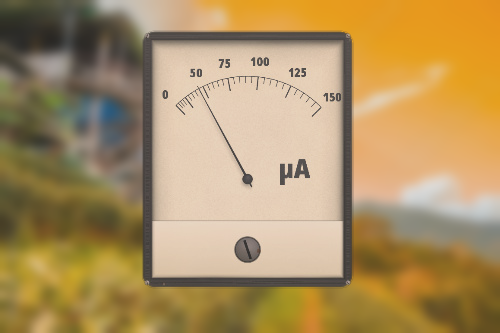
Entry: 45 µA
